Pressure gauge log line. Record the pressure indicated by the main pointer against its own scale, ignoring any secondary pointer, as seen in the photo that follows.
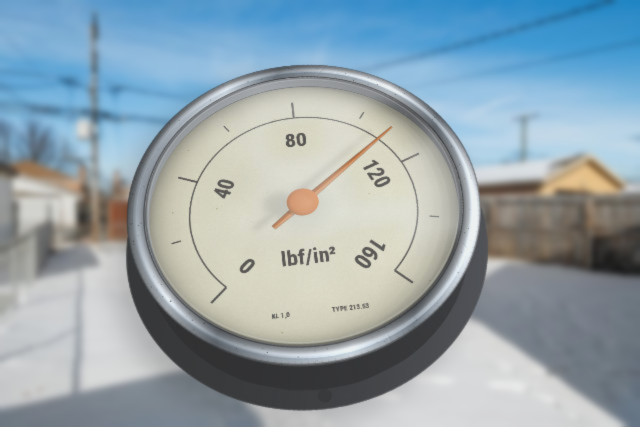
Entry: 110 psi
